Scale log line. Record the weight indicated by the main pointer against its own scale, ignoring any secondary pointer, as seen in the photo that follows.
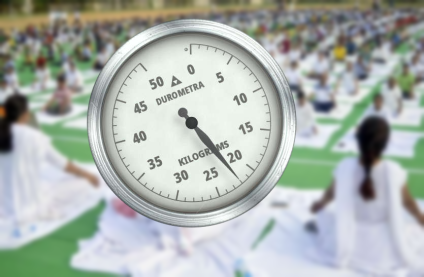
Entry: 22 kg
